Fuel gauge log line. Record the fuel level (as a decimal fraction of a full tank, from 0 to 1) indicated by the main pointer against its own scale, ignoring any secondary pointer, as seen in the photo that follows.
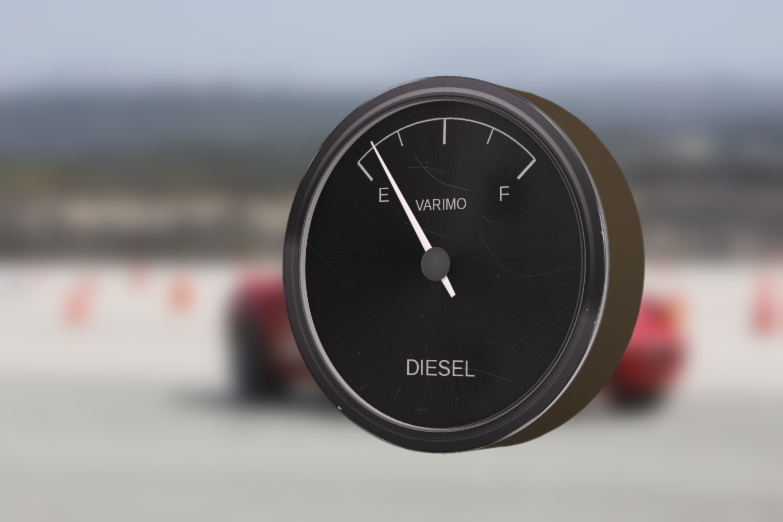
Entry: 0.125
